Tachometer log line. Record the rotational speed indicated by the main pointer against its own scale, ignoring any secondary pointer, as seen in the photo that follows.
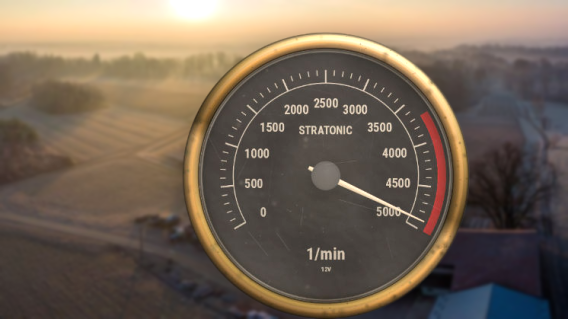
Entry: 4900 rpm
